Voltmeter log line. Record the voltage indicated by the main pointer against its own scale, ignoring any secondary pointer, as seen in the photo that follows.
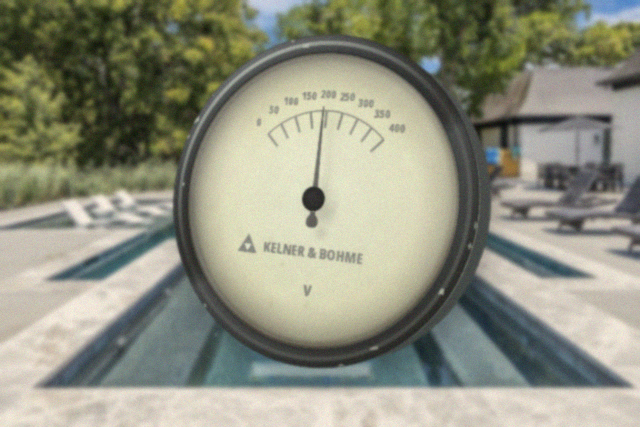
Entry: 200 V
